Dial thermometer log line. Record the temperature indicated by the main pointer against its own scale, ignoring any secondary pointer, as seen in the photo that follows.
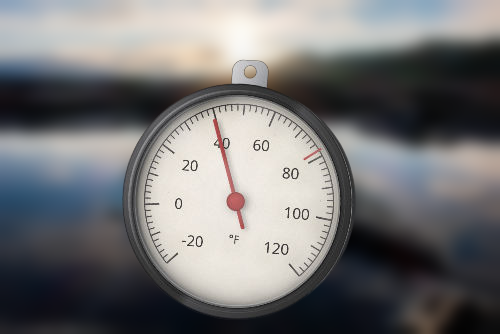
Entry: 40 °F
